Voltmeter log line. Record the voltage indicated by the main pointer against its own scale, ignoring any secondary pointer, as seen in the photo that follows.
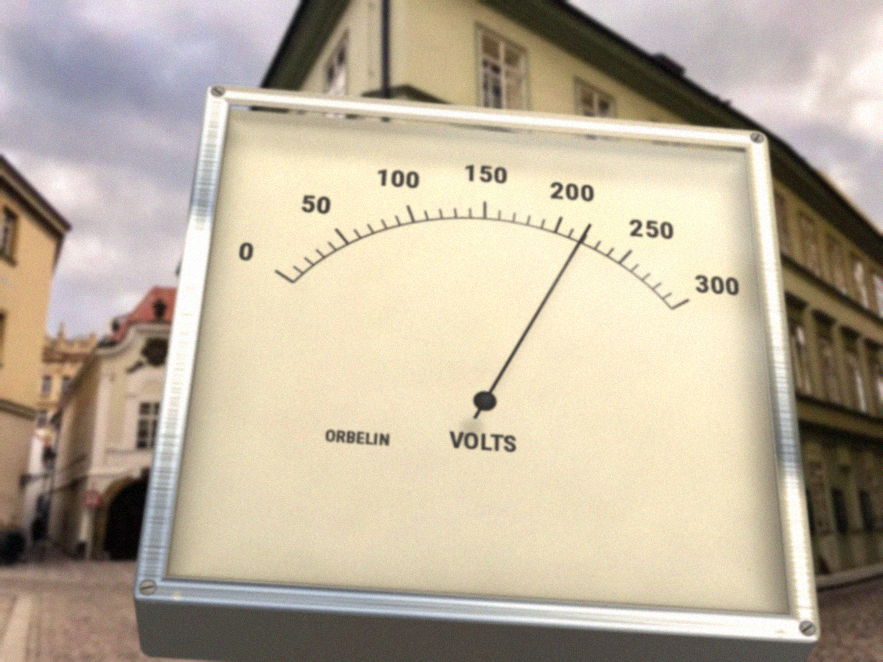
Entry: 220 V
